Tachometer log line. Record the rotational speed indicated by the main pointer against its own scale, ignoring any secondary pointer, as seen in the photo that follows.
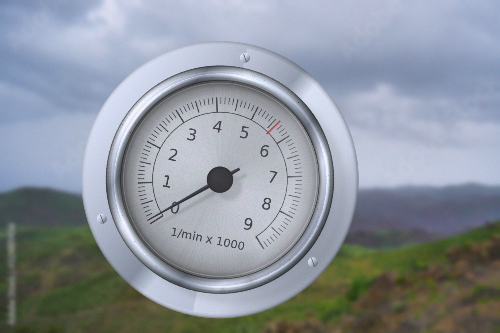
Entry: 100 rpm
